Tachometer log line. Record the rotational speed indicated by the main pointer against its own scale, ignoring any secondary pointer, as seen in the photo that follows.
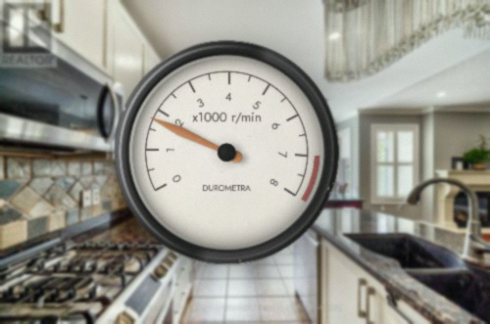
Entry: 1750 rpm
